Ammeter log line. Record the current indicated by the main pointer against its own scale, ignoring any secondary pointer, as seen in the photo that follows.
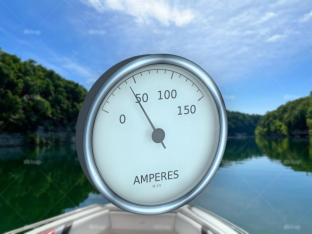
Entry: 40 A
